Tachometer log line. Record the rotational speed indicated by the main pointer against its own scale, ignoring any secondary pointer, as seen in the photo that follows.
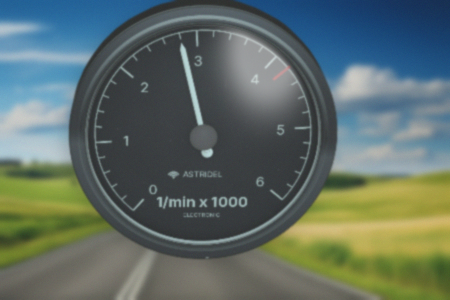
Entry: 2800 rpm
